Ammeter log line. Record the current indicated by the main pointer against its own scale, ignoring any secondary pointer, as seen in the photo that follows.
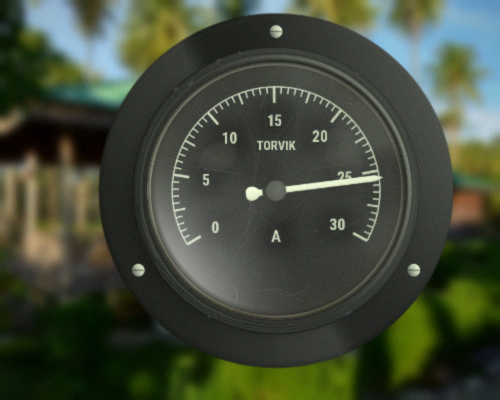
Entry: 25.5 A
